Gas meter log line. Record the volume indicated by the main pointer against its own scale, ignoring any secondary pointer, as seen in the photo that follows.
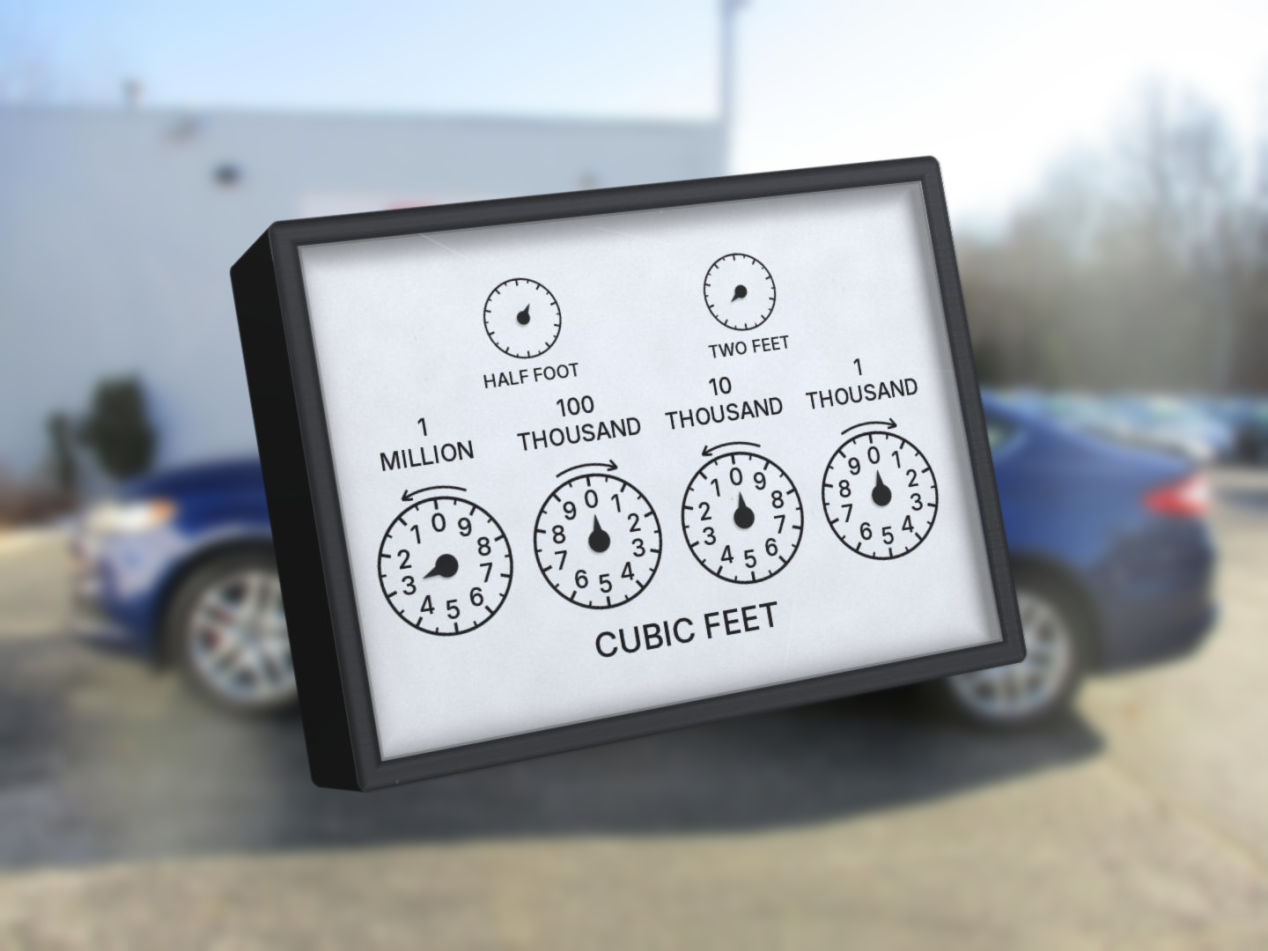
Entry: 300000 ft³
